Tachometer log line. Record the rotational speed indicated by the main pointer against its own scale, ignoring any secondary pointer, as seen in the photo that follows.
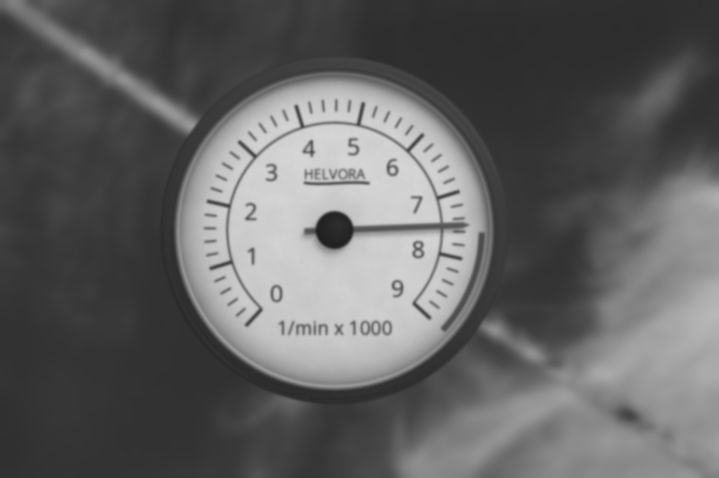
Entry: 7500 rpm
